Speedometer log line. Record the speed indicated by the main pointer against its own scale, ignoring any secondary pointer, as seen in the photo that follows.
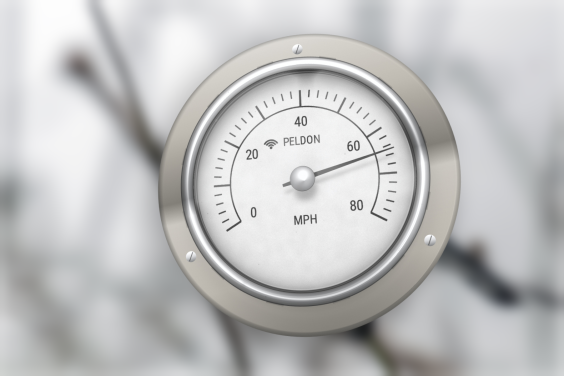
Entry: 65 mph
